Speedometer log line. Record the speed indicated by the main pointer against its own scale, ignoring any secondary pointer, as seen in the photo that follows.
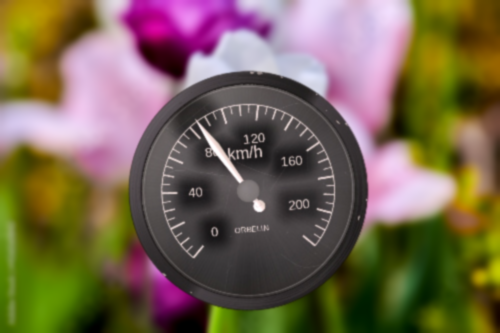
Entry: 85 km/h
